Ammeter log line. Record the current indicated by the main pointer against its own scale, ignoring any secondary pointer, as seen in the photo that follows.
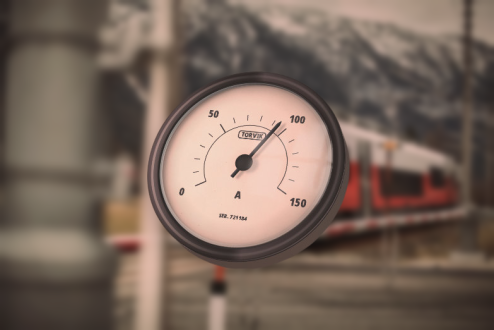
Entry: 95 A
